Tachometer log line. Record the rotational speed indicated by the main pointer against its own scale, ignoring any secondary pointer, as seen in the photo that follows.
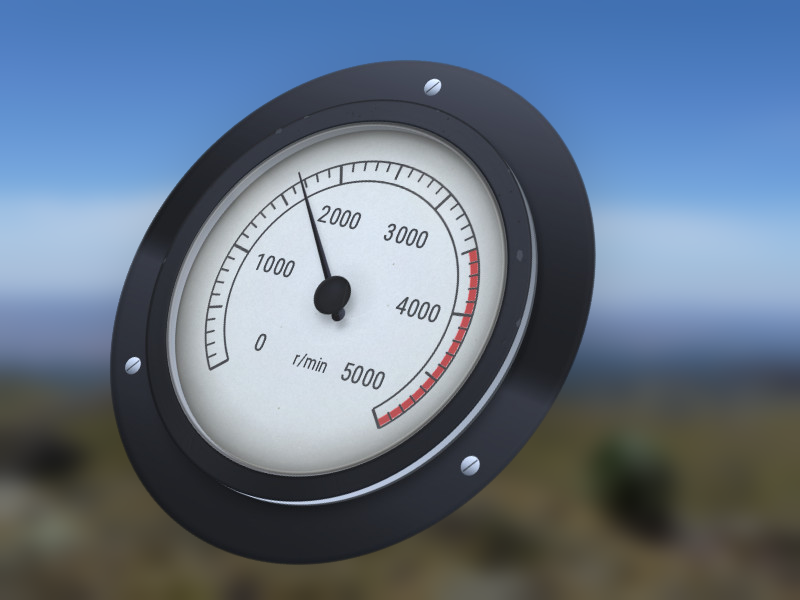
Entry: 1700 rpm
